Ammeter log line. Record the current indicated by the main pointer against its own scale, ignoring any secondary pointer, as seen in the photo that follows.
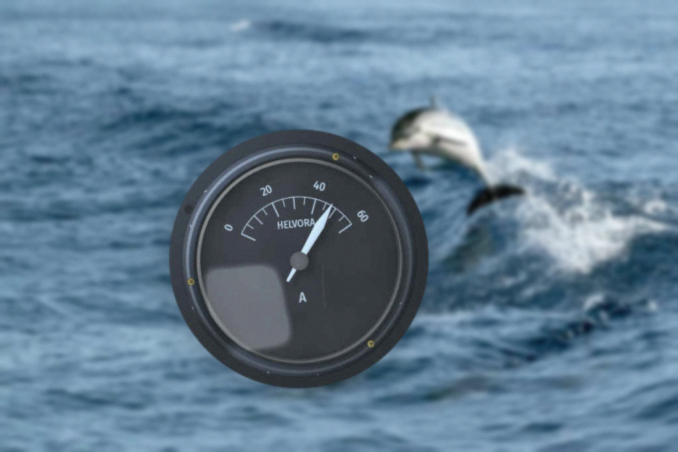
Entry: 47.5 A
